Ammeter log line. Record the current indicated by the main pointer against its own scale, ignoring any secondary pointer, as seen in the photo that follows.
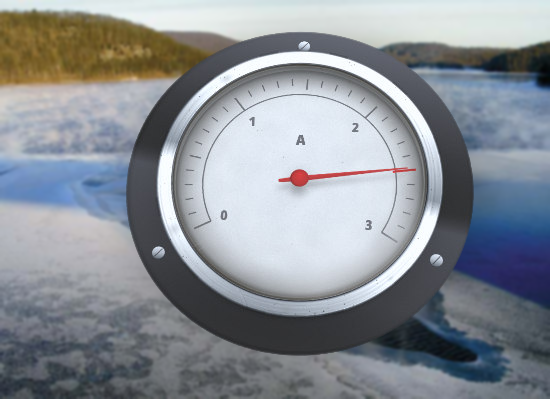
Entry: 2.5 A
